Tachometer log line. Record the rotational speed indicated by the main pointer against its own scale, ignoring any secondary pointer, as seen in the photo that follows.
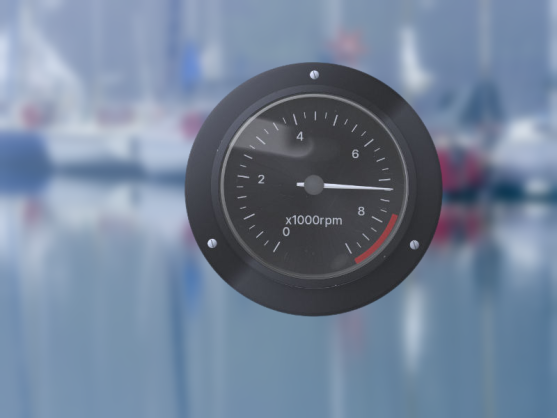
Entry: 7250 rpm
